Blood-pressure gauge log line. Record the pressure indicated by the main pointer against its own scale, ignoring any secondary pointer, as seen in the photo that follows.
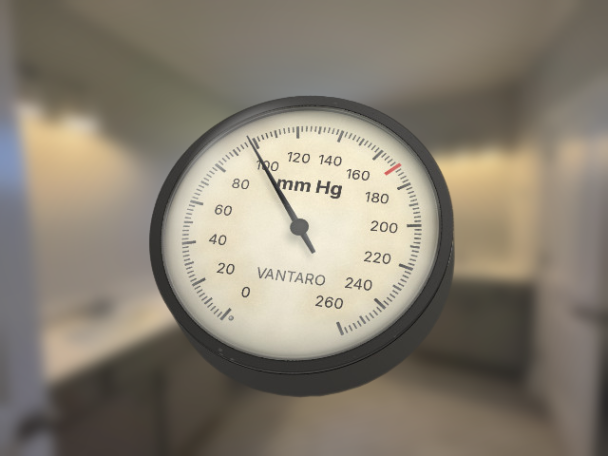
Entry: 98 mmHg
